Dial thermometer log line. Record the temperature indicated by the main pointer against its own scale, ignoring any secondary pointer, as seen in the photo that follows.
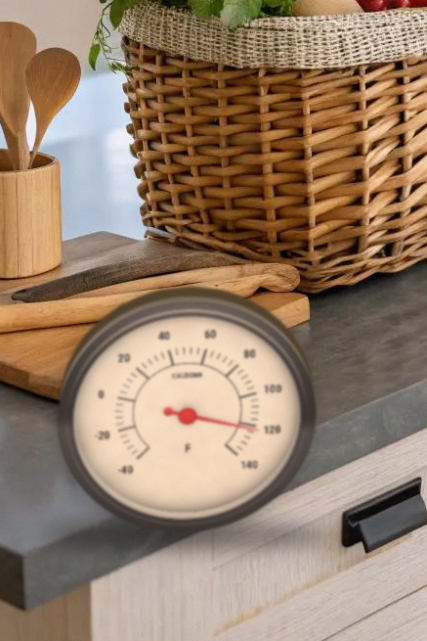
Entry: 120 °F
